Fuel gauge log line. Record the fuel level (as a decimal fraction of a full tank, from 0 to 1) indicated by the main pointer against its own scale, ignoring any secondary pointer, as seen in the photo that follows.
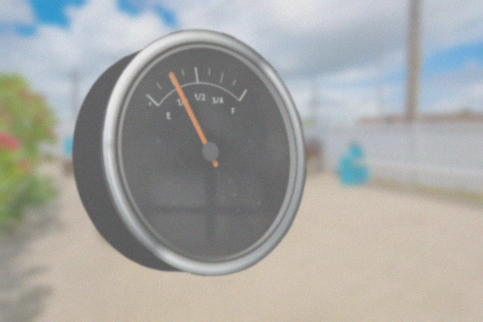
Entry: 0.25
